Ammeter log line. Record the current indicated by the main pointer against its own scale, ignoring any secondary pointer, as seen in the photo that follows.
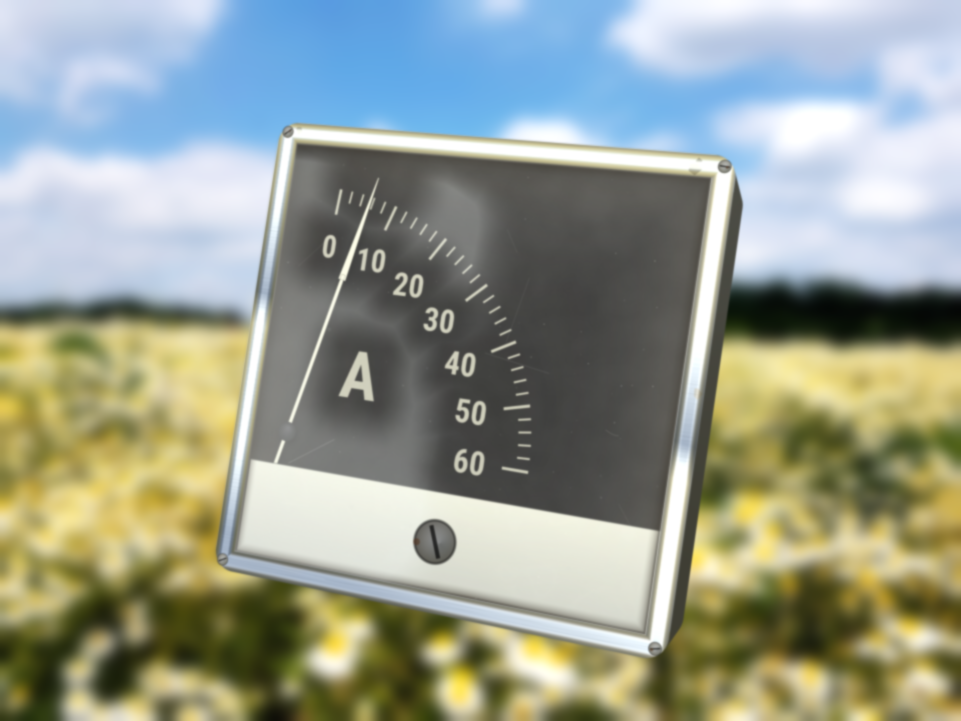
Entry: 6 A
